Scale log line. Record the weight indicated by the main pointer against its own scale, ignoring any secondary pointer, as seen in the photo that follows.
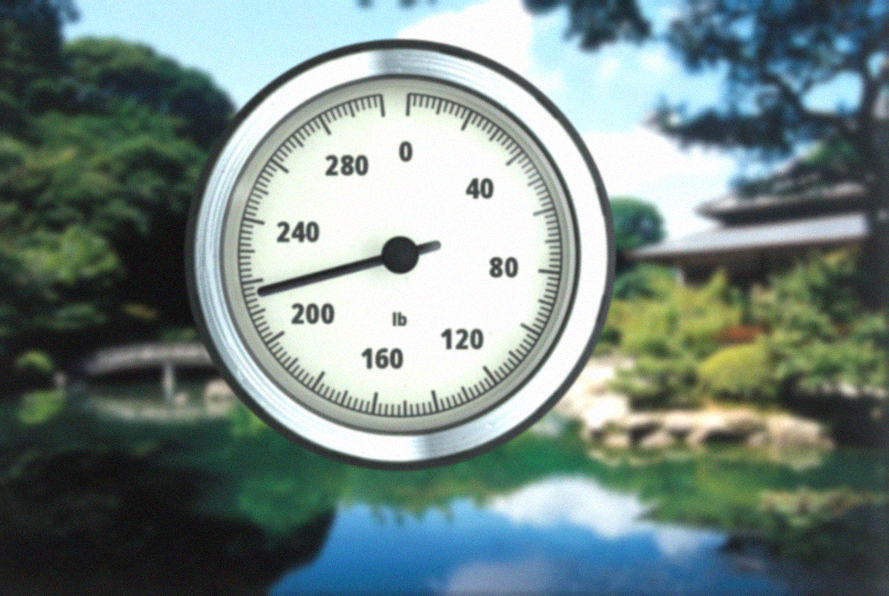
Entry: 216 lb
